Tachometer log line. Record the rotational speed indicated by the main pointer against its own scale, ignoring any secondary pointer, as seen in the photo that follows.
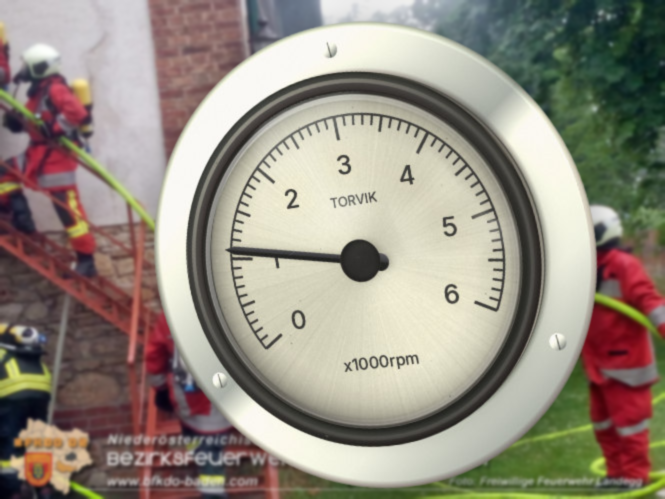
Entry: 1100 rpm
